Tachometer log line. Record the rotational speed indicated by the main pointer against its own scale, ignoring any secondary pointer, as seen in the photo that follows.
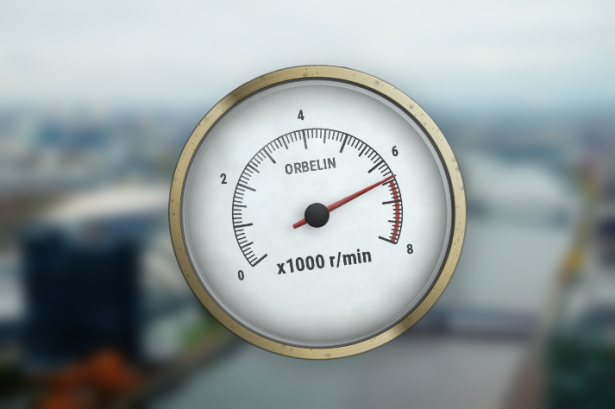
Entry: 6400 rpm
